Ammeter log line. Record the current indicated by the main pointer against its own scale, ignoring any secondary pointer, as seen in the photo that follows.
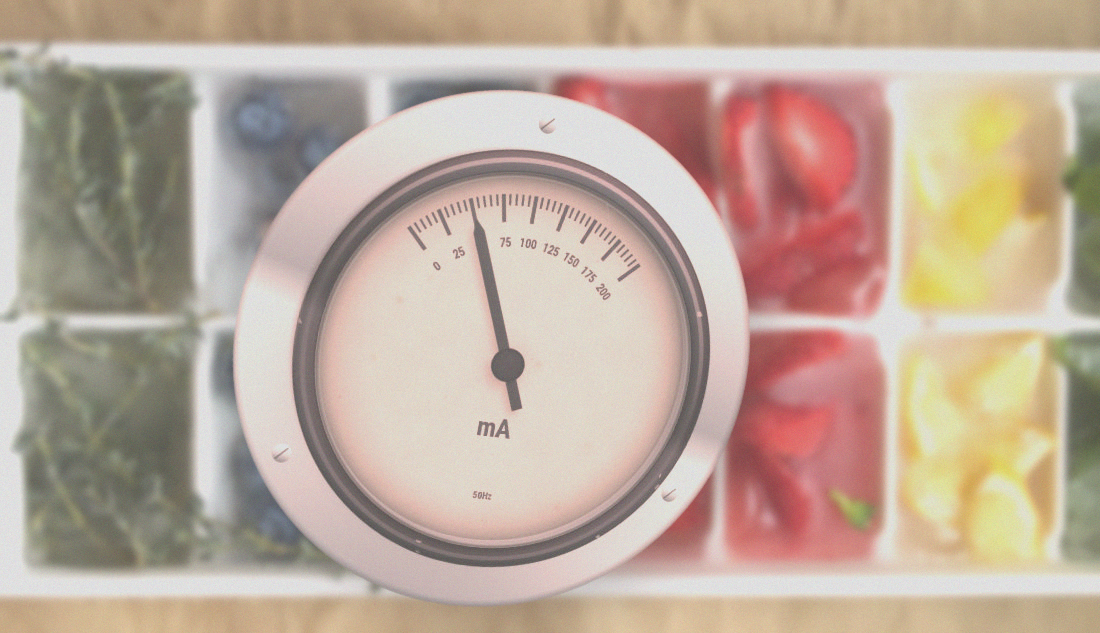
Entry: 50 mA
